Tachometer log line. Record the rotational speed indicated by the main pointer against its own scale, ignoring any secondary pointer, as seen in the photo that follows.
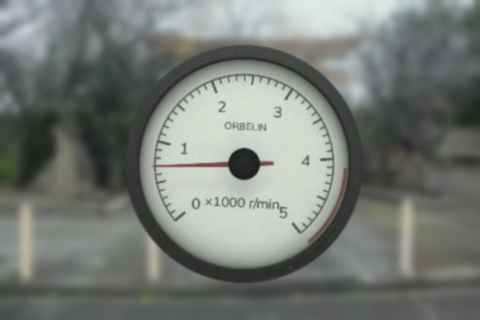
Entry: 700 rpm
